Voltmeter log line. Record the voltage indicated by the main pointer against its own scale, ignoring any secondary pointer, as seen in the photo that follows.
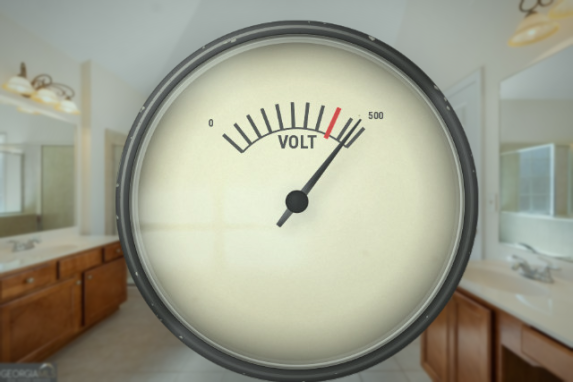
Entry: 475 V
